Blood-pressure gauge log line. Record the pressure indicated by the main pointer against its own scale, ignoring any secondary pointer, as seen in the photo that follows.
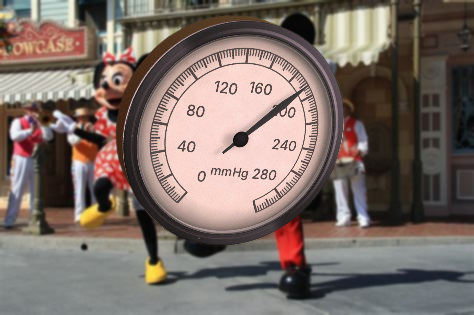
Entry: 190 mmHg
